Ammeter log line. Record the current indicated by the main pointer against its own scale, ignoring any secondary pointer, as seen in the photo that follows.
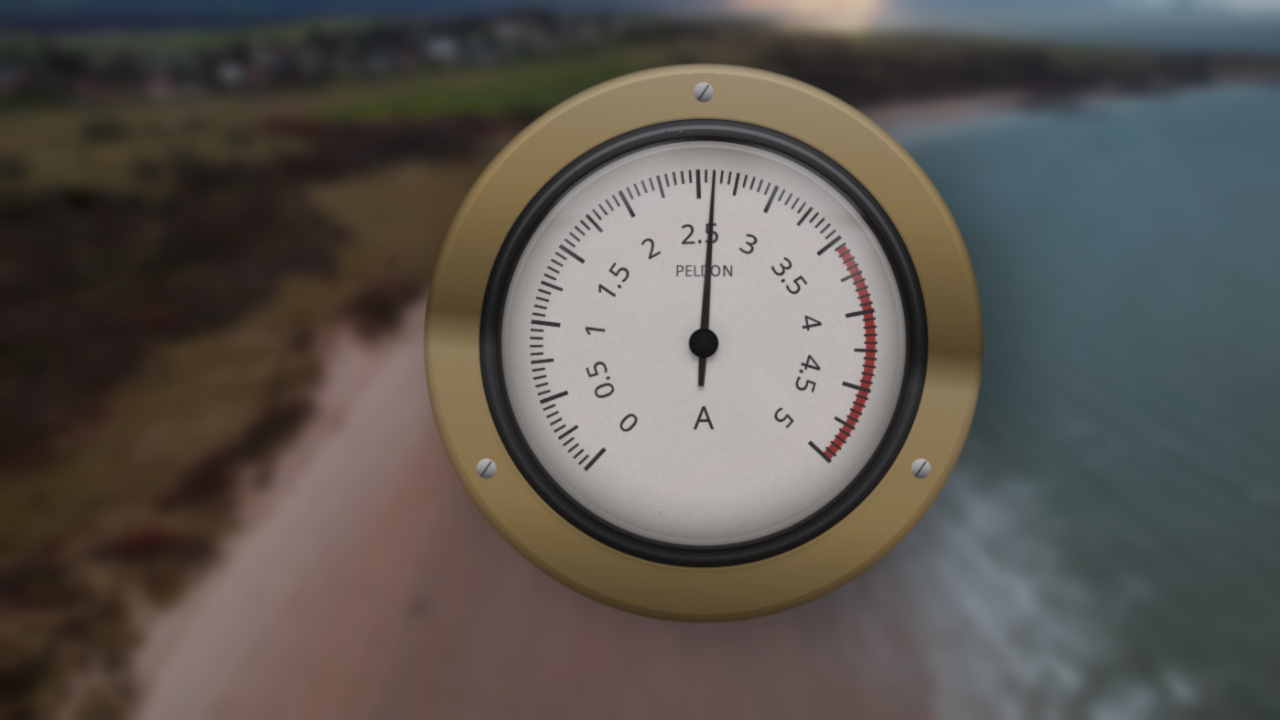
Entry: 2.6 A
